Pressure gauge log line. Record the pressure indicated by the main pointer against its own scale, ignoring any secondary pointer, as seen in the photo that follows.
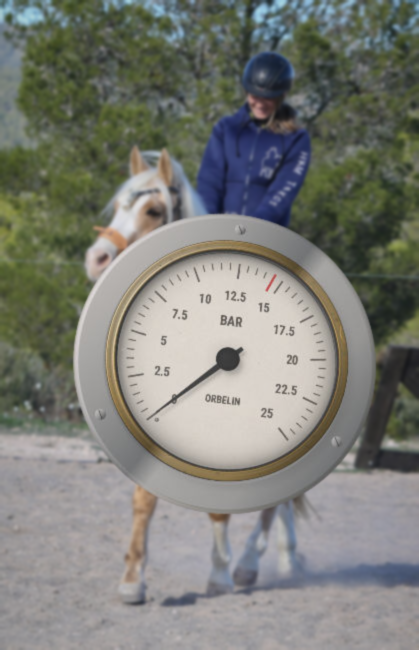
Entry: 0 bar
